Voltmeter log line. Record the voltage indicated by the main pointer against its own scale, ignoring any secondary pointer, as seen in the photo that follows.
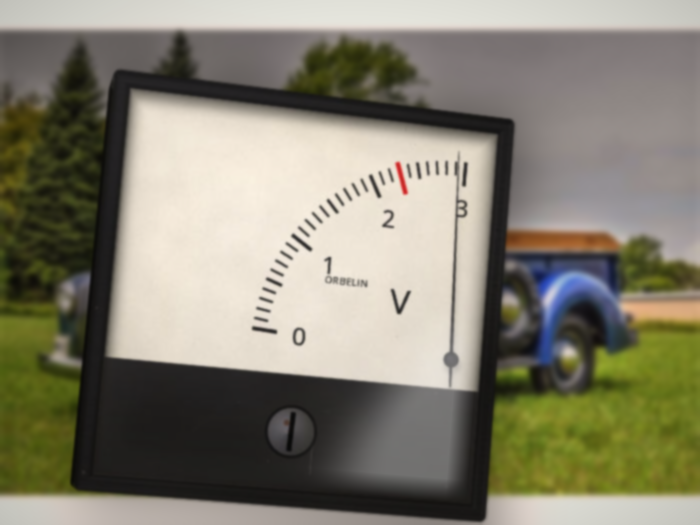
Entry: 2.9 V
